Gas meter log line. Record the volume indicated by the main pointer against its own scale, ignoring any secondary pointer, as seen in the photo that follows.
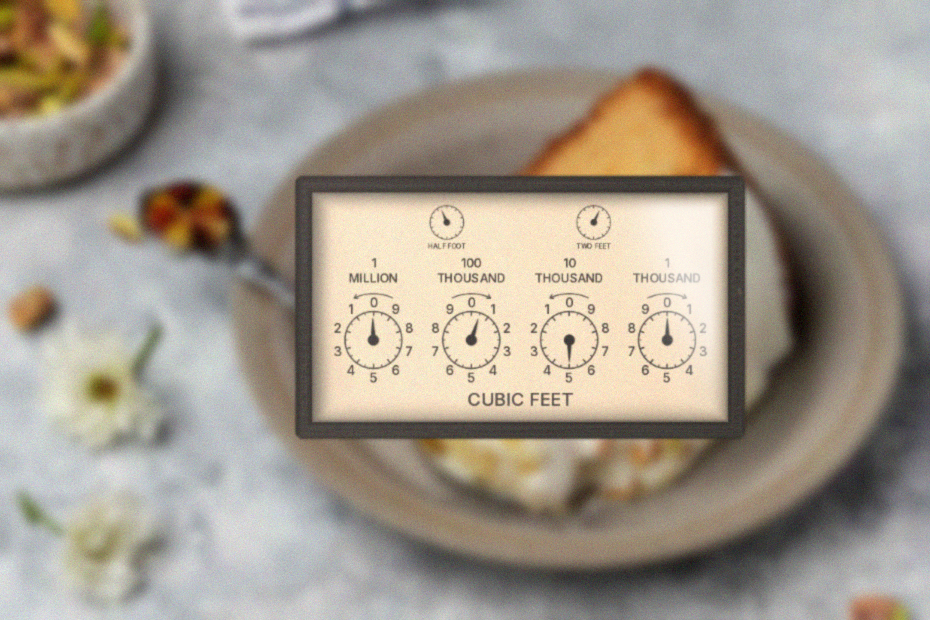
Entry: 5000 ft³
